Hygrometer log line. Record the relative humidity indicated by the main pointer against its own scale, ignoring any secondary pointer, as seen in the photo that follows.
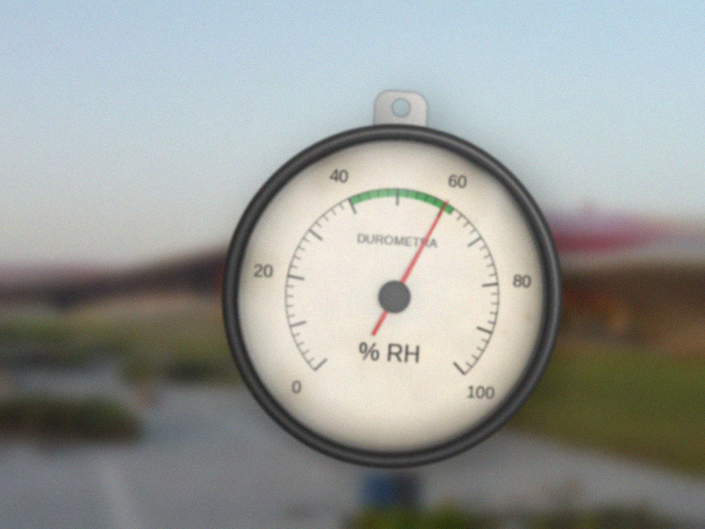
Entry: 60 %
